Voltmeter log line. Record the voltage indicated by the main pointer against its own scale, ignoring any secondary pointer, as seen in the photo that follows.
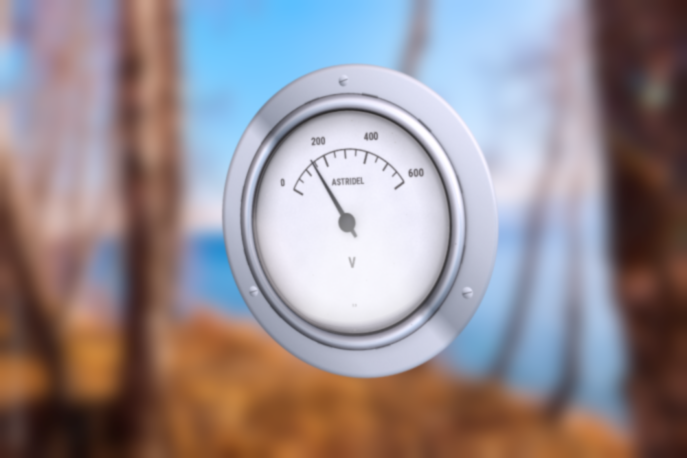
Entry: 150 V
